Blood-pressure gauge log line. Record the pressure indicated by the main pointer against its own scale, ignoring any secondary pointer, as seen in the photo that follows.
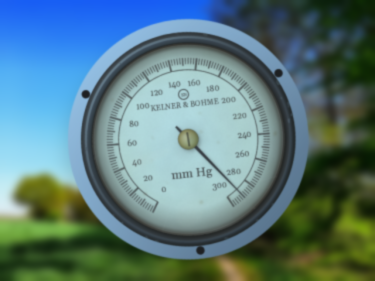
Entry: 290 mmHg
